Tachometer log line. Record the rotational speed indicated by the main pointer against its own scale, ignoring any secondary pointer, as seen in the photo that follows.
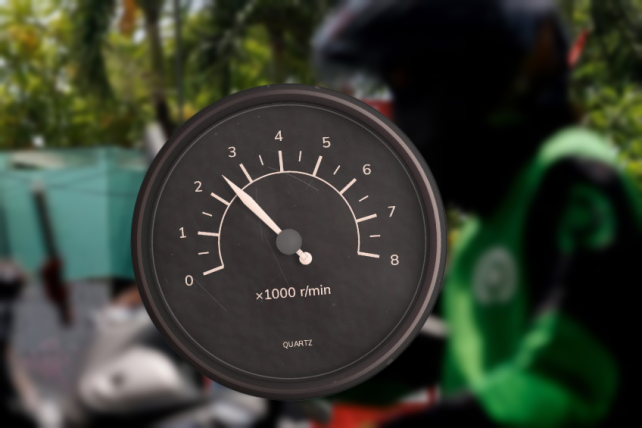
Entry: 2500 rpm
